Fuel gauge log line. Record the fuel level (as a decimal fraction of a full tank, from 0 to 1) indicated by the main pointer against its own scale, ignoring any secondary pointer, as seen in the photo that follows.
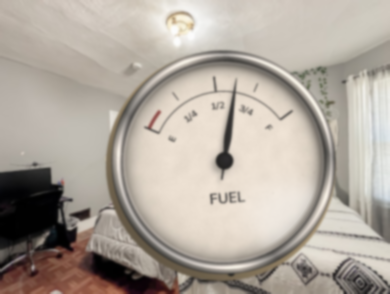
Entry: 0.625
